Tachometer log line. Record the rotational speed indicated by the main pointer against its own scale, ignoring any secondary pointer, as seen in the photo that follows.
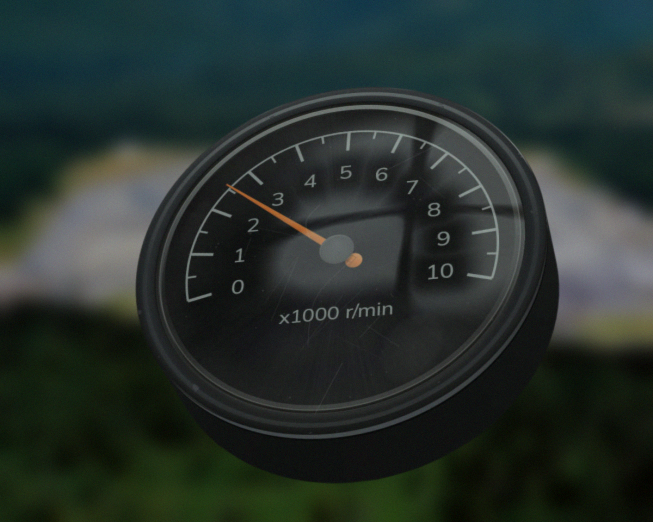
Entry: 2500 rpm
